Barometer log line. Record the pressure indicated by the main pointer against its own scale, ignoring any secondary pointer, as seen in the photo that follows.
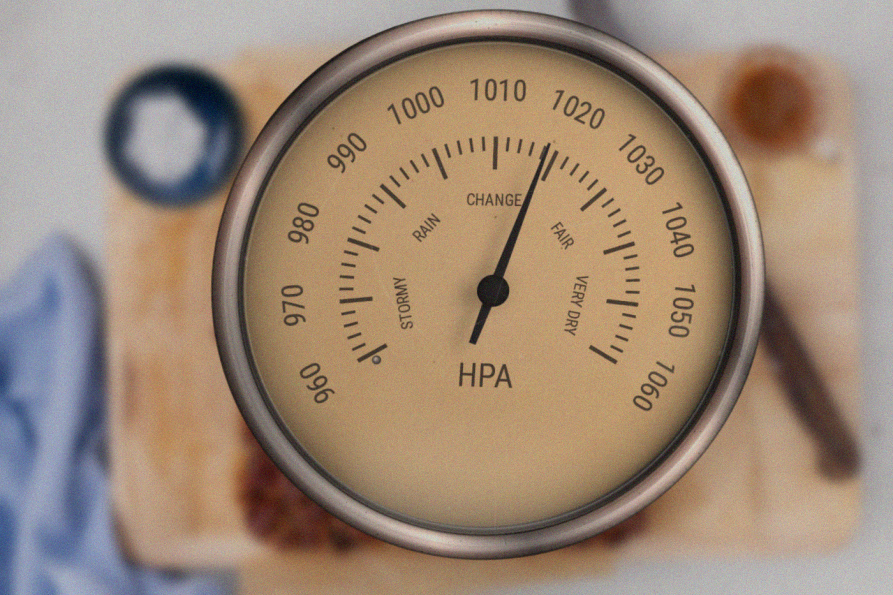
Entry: 1018 hPa
